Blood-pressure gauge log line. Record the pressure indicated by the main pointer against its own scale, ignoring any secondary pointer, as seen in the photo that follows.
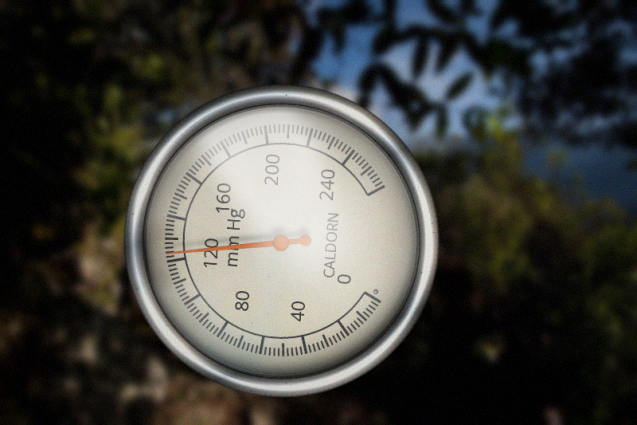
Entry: 124 mmHg
